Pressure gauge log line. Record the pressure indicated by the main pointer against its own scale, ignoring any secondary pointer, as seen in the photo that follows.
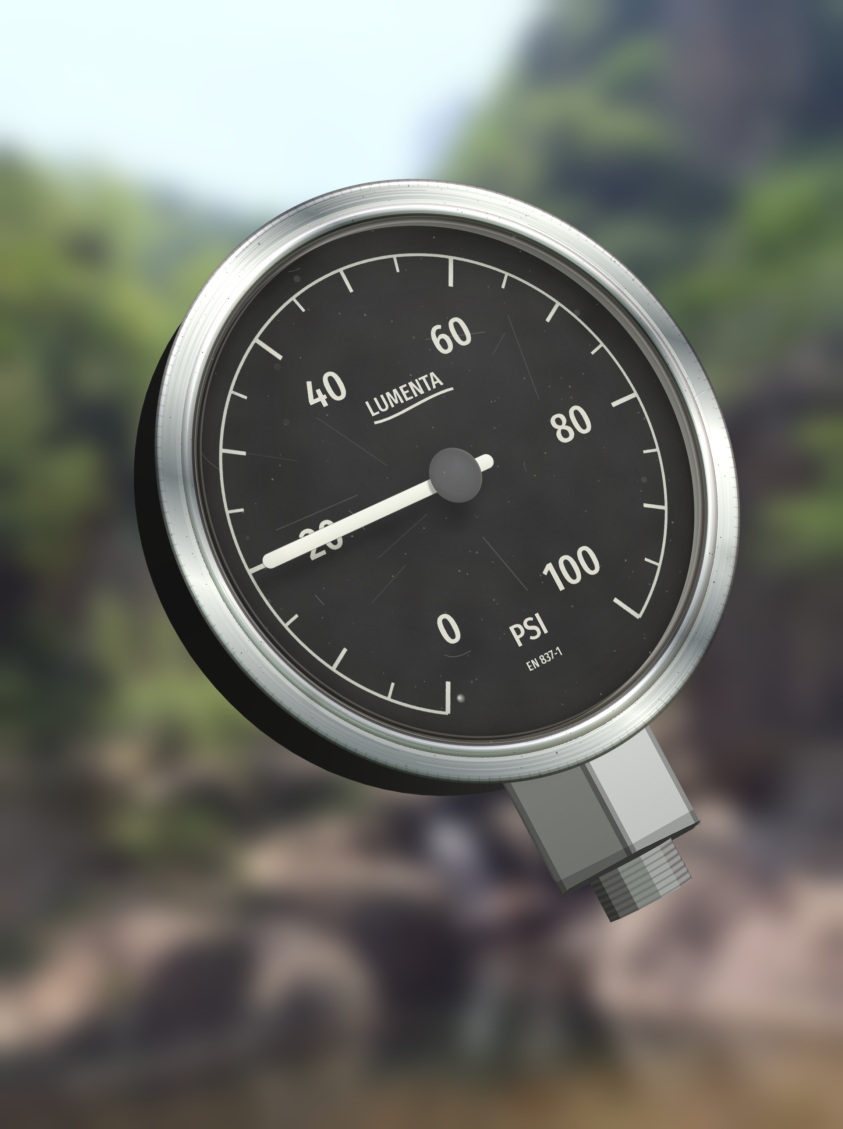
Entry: 20 psi
